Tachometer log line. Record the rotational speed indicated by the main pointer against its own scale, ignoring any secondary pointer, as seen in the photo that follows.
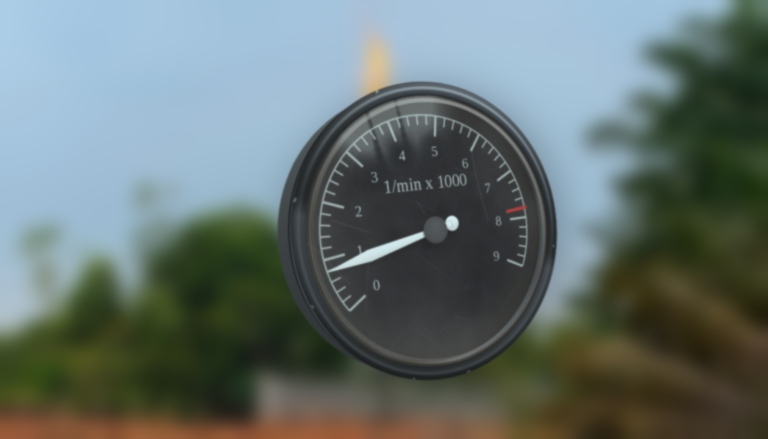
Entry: 800 rpm
